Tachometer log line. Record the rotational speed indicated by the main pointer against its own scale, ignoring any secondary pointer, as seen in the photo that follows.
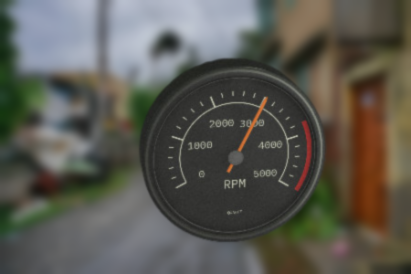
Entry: 3000 rpm
